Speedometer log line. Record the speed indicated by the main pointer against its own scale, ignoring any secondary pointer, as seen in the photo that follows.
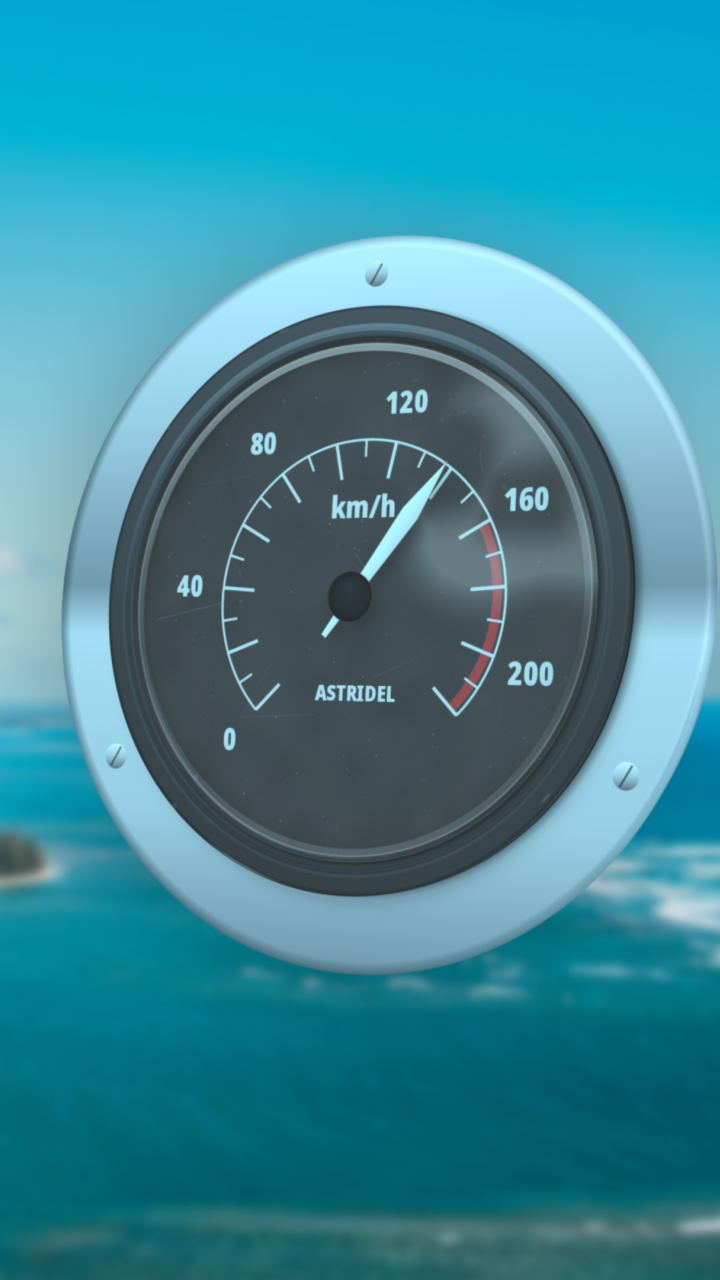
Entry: 140 km/h
